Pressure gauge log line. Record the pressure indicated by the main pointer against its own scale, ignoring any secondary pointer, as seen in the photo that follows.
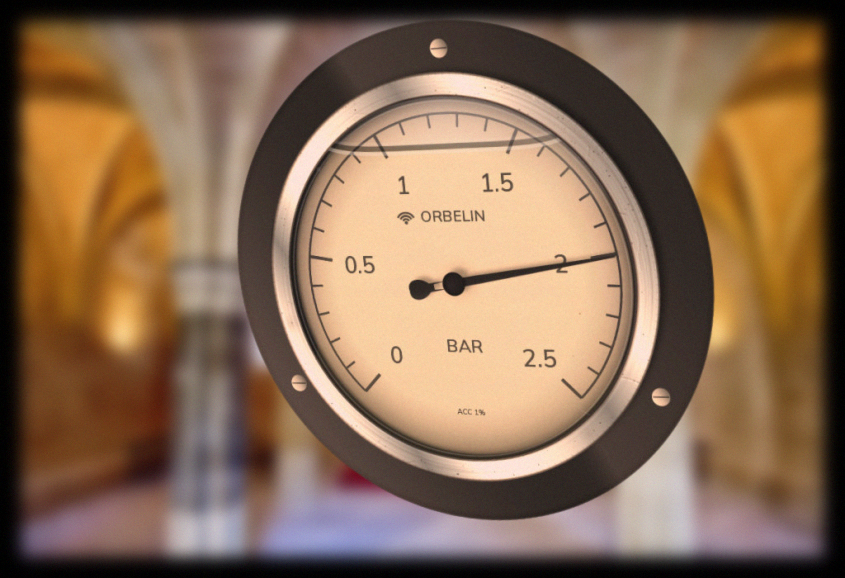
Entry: 2 bar
